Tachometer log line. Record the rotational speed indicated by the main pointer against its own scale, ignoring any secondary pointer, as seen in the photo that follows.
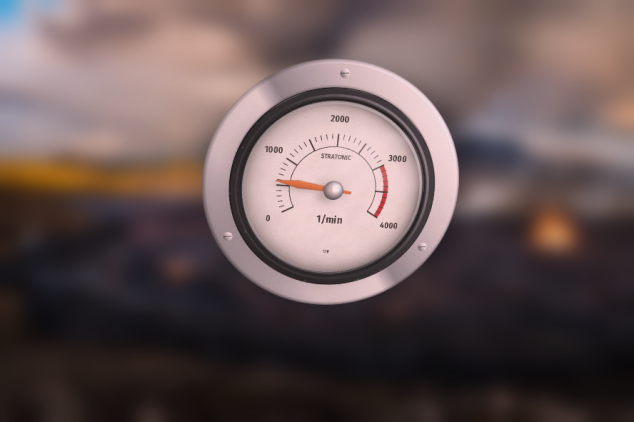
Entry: 600 rpm
